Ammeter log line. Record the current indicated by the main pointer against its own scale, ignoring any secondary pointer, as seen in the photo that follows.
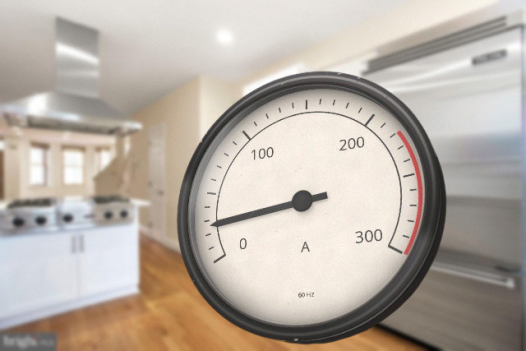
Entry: 25 A
